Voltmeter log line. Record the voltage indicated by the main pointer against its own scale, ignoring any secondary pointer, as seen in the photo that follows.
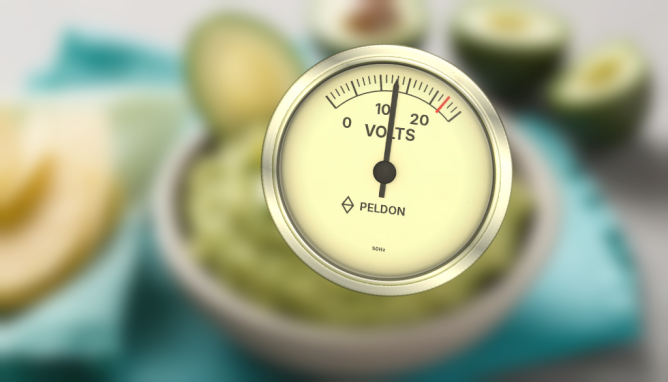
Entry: 13 V
